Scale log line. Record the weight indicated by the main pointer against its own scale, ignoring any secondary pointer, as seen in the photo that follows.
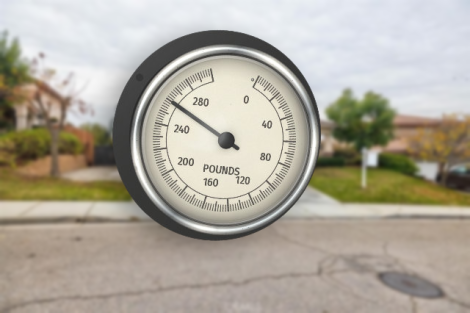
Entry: 260 lb
